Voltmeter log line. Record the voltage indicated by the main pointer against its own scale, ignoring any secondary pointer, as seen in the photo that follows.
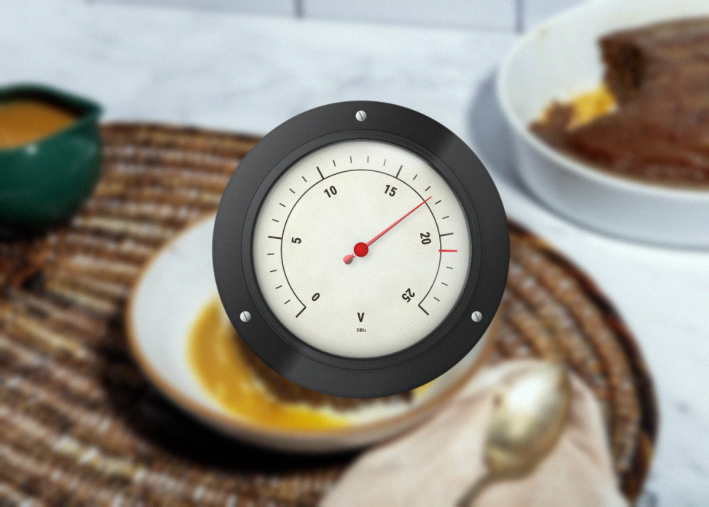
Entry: 17.5 V
